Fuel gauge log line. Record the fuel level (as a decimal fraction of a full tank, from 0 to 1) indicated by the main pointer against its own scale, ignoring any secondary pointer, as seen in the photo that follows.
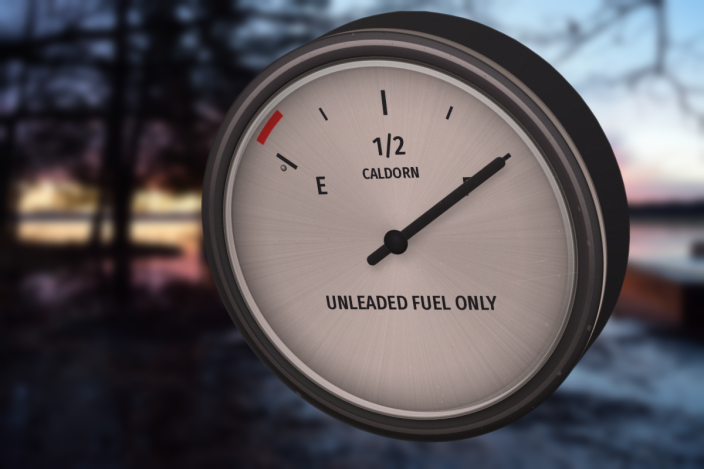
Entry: 1
